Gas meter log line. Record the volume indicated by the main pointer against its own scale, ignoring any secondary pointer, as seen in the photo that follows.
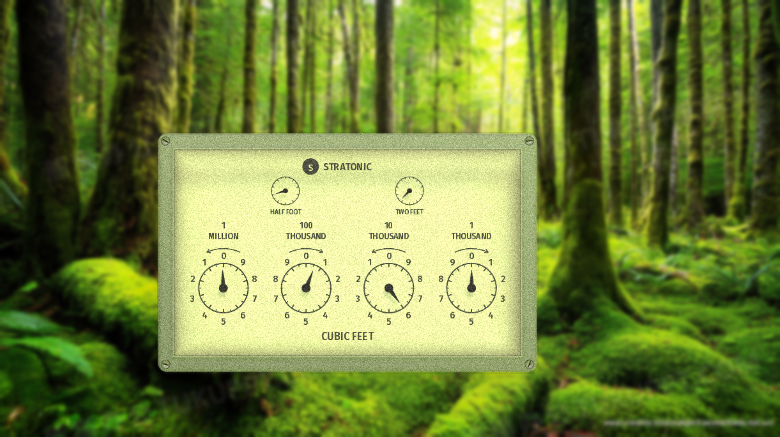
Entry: 6000 ft³
